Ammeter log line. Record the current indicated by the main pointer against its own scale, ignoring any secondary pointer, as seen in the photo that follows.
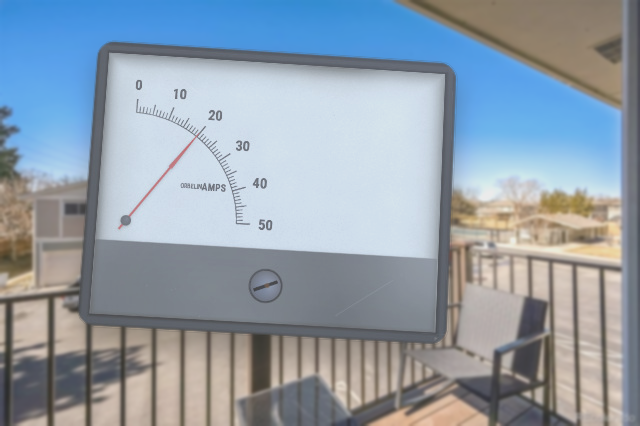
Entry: 20 A
